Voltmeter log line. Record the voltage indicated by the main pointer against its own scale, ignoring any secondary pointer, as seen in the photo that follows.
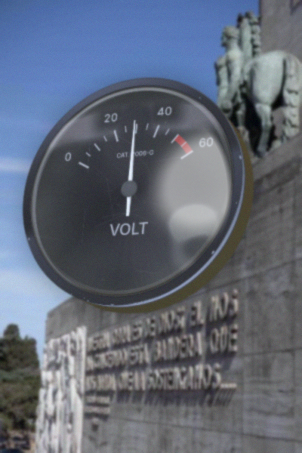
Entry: 30 V
